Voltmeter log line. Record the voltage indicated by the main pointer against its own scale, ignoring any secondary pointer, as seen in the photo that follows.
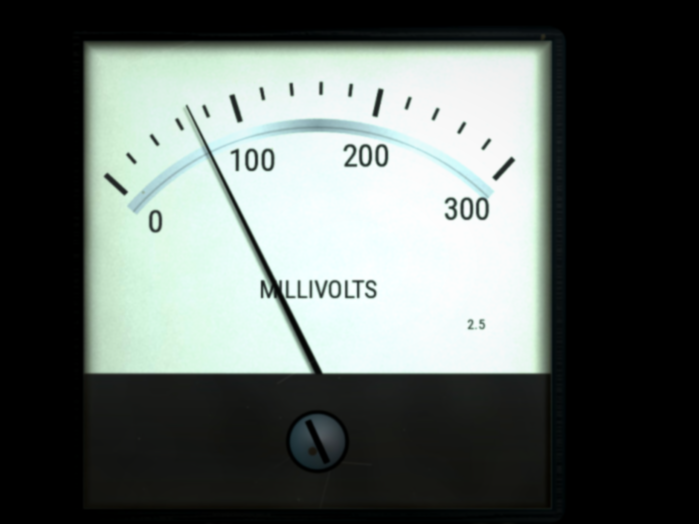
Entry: 70 mV
